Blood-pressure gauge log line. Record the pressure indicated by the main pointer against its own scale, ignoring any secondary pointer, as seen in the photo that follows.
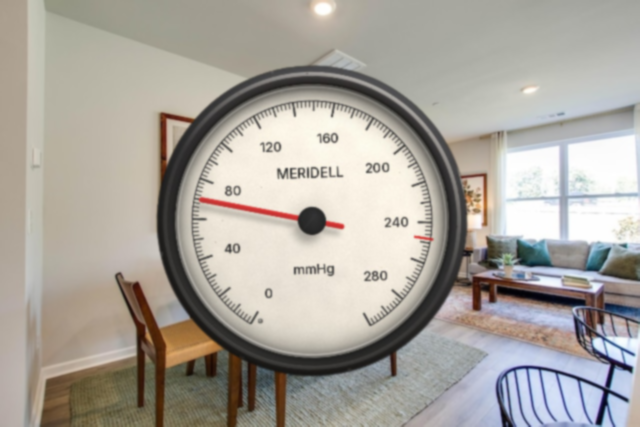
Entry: 70 mmHg
